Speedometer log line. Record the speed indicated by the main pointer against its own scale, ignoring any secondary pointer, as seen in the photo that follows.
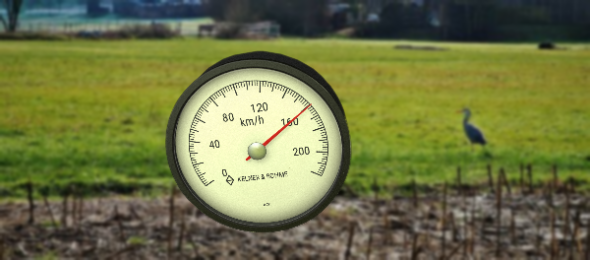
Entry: 160 km/h
